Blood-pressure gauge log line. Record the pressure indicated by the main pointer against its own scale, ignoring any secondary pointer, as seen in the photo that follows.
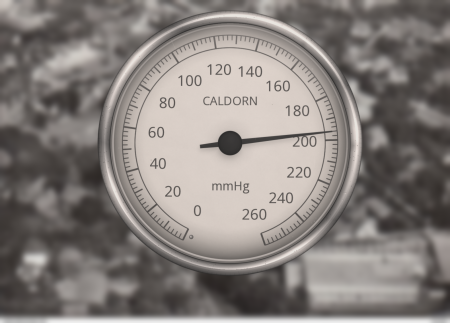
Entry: 196 mmHg
